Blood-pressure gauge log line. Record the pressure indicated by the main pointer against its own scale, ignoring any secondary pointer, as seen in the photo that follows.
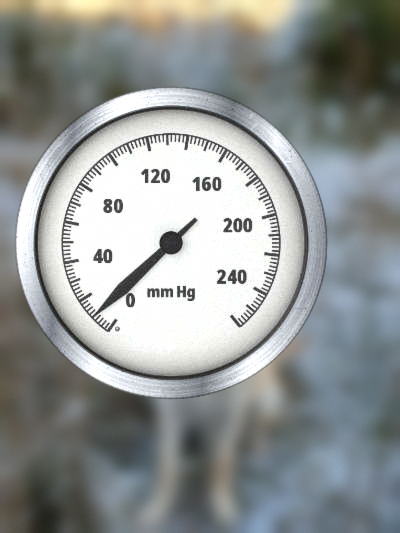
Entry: 10 mmHg
